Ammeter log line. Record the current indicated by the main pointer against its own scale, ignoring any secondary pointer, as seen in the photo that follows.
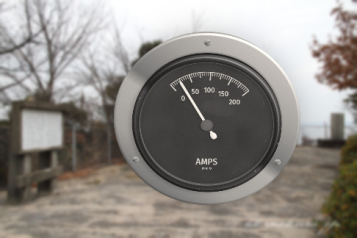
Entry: 25 A
